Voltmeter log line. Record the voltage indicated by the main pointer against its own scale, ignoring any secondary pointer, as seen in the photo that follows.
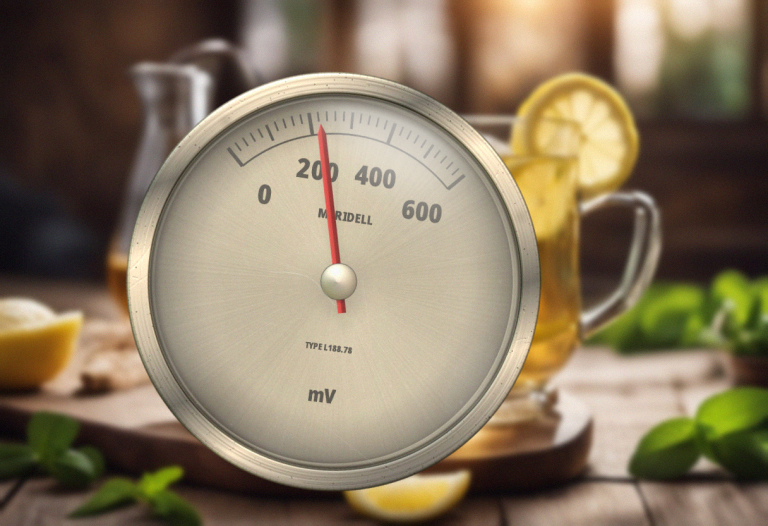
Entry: 220 mV
